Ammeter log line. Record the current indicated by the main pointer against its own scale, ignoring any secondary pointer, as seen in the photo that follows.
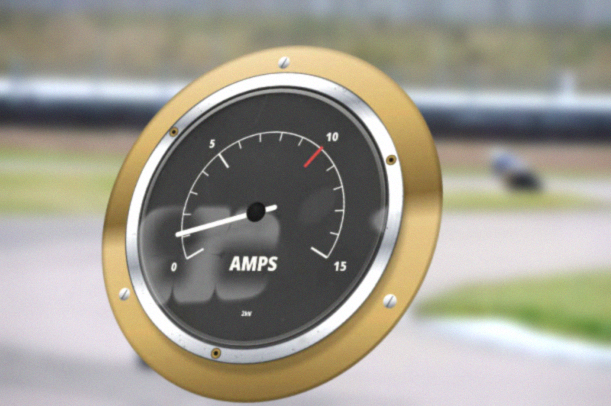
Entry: 1 A
